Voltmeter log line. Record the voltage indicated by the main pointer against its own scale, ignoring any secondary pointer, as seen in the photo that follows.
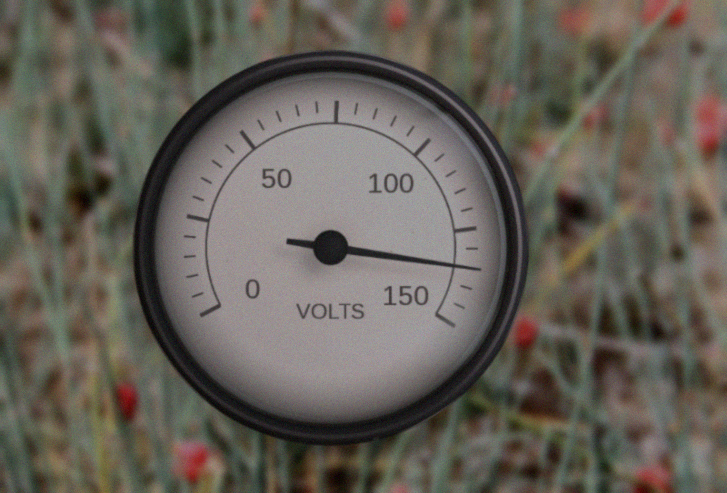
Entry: 135 V
